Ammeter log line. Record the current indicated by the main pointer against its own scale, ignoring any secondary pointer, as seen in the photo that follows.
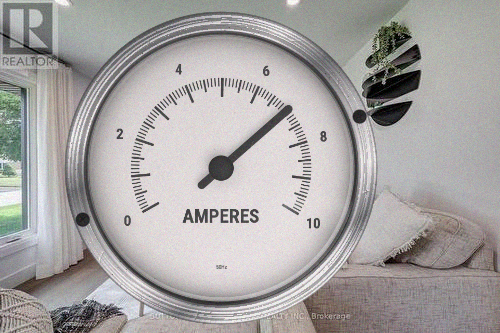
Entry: 7 A
